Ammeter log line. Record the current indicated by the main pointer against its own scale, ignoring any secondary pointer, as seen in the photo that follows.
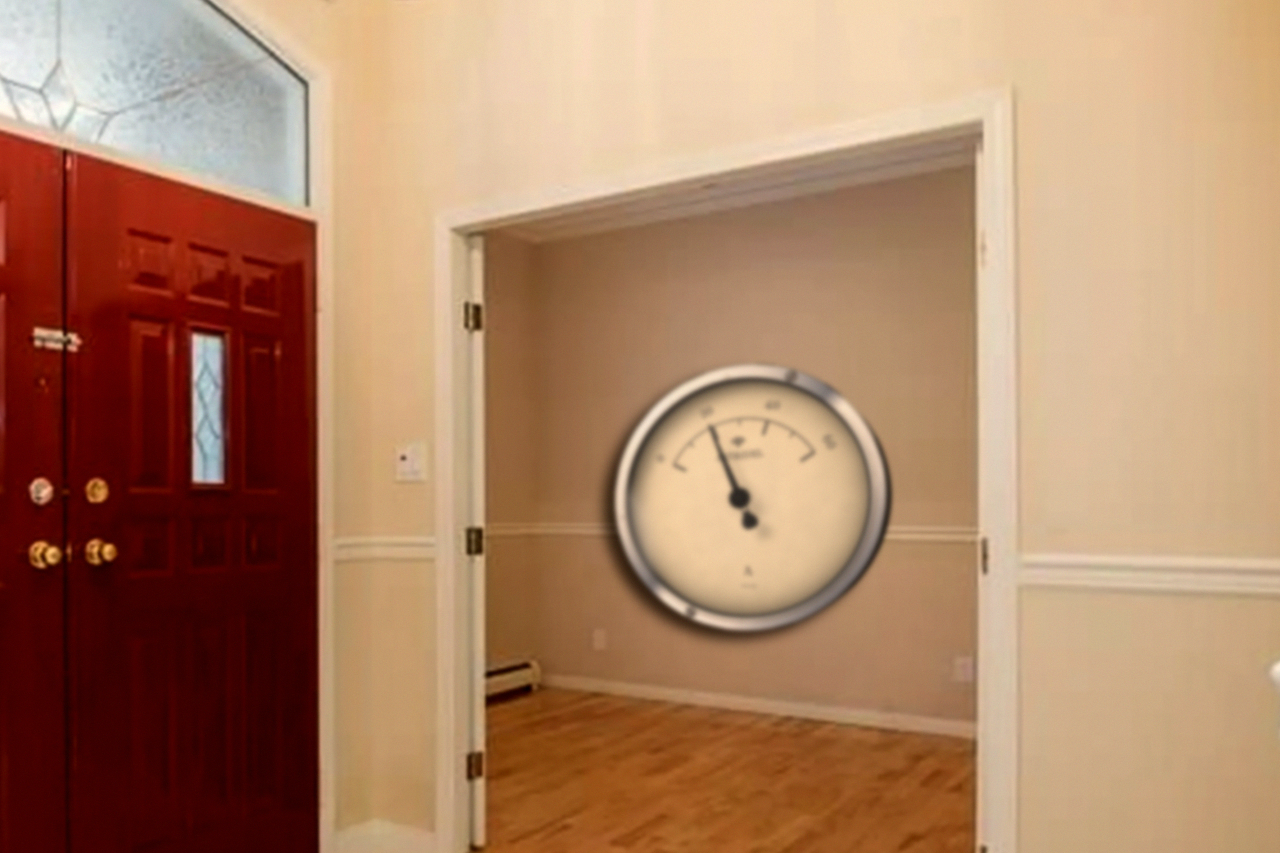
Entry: 20 A
